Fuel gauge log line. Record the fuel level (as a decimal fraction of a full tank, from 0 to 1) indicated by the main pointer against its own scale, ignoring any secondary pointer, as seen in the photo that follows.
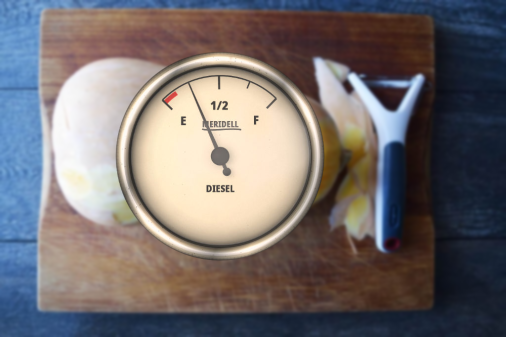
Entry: 0.25
